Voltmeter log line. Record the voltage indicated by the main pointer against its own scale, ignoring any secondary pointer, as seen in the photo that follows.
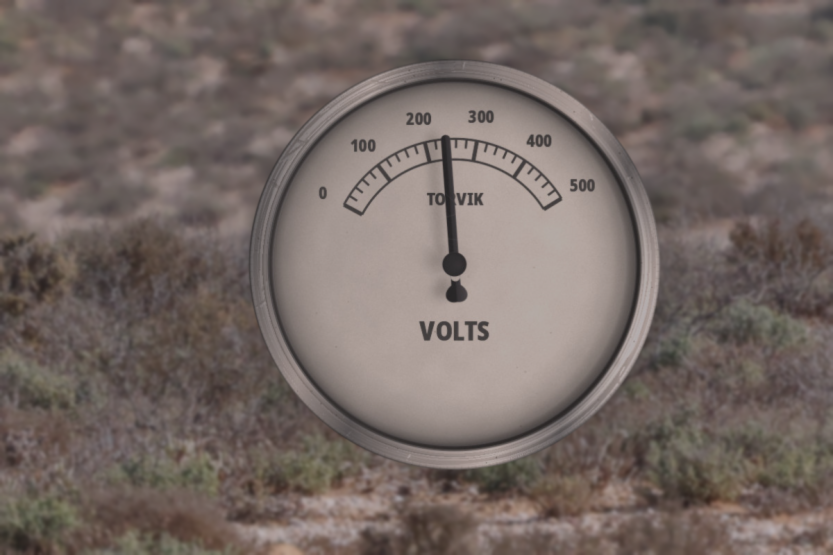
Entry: 240 V
